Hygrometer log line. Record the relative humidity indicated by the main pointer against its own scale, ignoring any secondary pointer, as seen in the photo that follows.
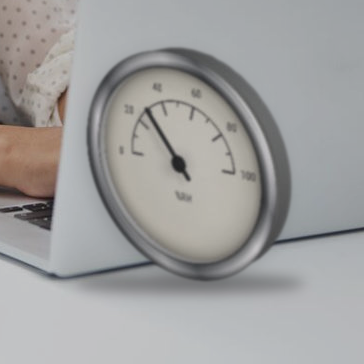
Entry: 30 %
